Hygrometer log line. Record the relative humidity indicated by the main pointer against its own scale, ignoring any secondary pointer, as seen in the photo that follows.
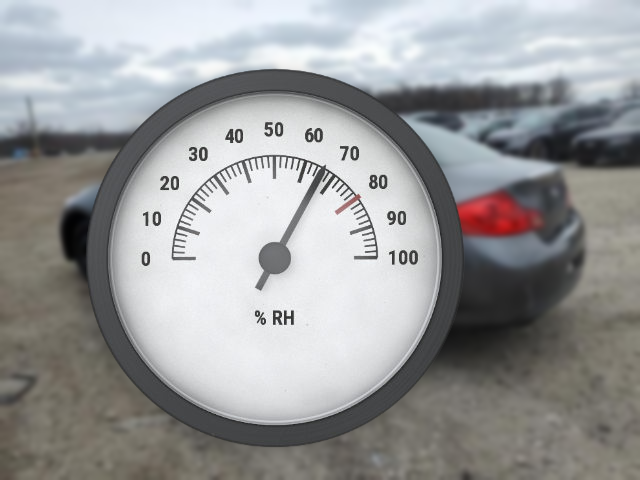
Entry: 66 %
